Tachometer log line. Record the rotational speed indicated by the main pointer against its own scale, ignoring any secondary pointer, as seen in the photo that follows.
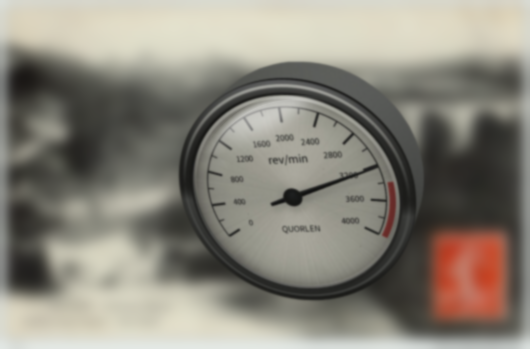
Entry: 3200 rpm
